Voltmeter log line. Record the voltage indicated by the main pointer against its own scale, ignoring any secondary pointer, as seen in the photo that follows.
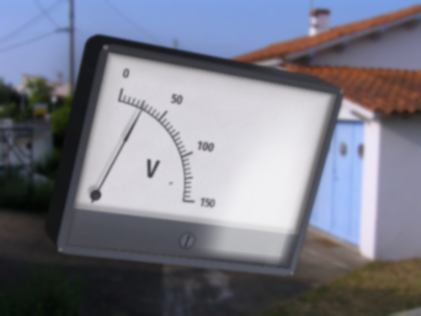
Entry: 25 V
